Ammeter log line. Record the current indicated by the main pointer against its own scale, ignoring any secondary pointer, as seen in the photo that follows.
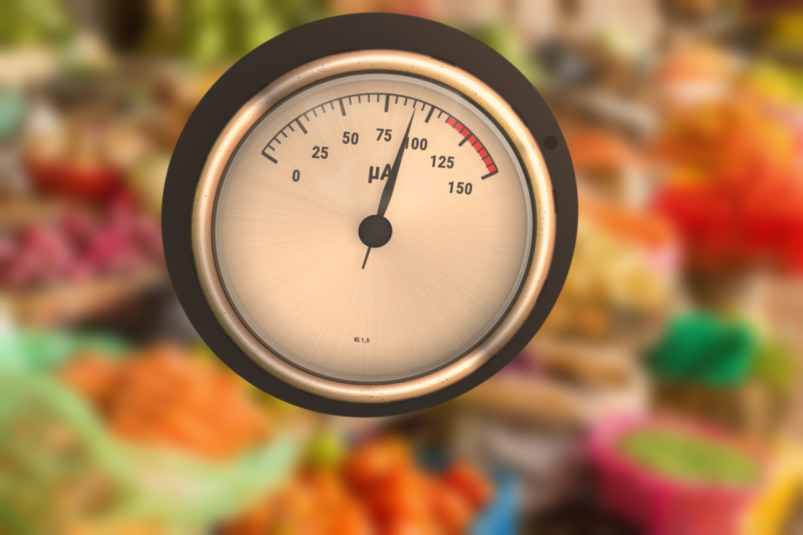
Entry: 90 µA
